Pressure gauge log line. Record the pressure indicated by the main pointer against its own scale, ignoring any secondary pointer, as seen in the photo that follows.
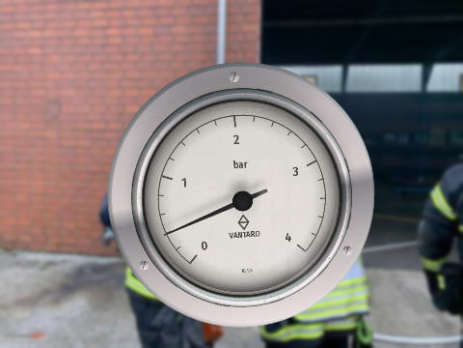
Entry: 0.4 bar
